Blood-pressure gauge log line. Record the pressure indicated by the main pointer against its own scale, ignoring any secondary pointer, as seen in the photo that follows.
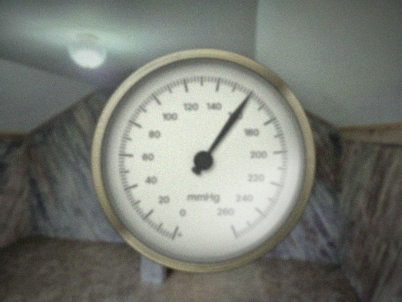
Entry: 160 mmHg
